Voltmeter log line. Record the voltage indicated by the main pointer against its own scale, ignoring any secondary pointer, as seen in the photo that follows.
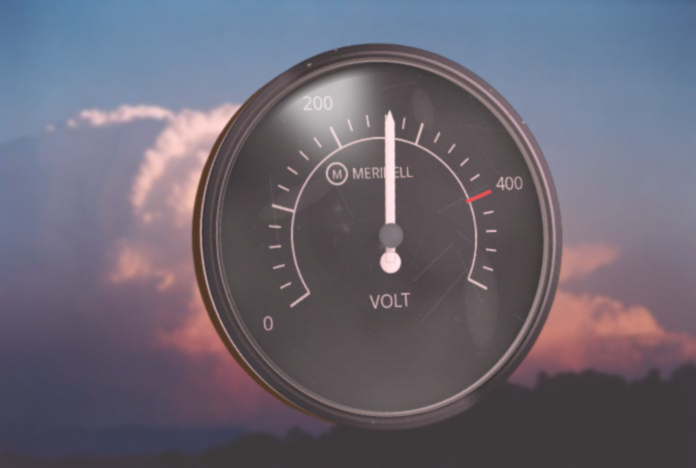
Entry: 260 V
